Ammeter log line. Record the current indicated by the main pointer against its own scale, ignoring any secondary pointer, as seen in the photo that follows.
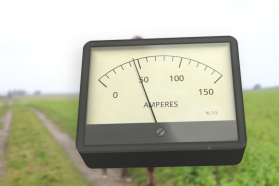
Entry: 45 A
